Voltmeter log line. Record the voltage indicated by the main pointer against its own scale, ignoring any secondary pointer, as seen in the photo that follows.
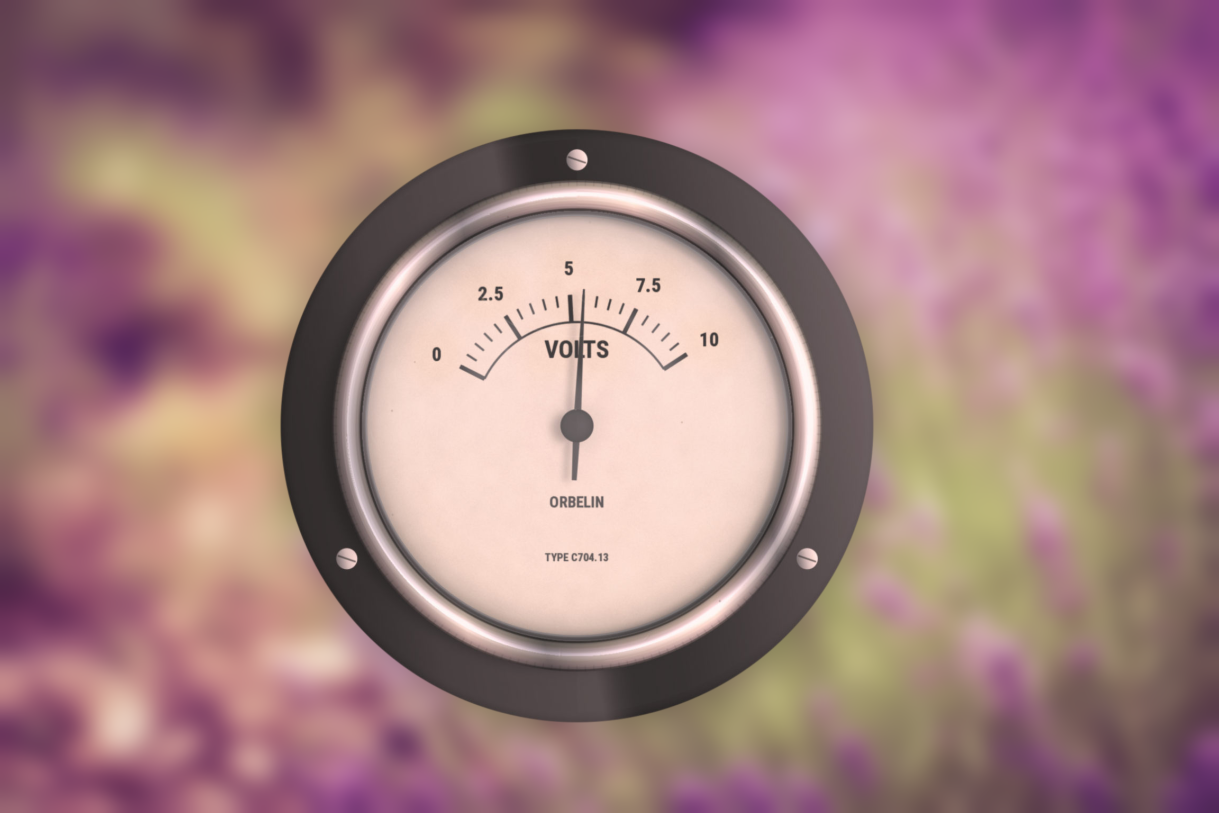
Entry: 5.5 V
